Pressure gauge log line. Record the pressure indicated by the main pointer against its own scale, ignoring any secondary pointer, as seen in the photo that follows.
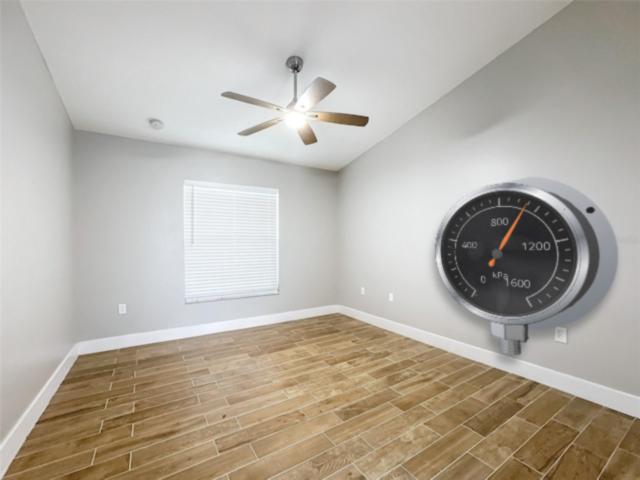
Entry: 950 kPa
